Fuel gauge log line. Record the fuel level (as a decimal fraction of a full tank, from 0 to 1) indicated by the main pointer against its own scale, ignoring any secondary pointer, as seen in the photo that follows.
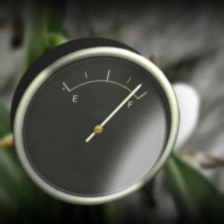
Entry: 0.875
